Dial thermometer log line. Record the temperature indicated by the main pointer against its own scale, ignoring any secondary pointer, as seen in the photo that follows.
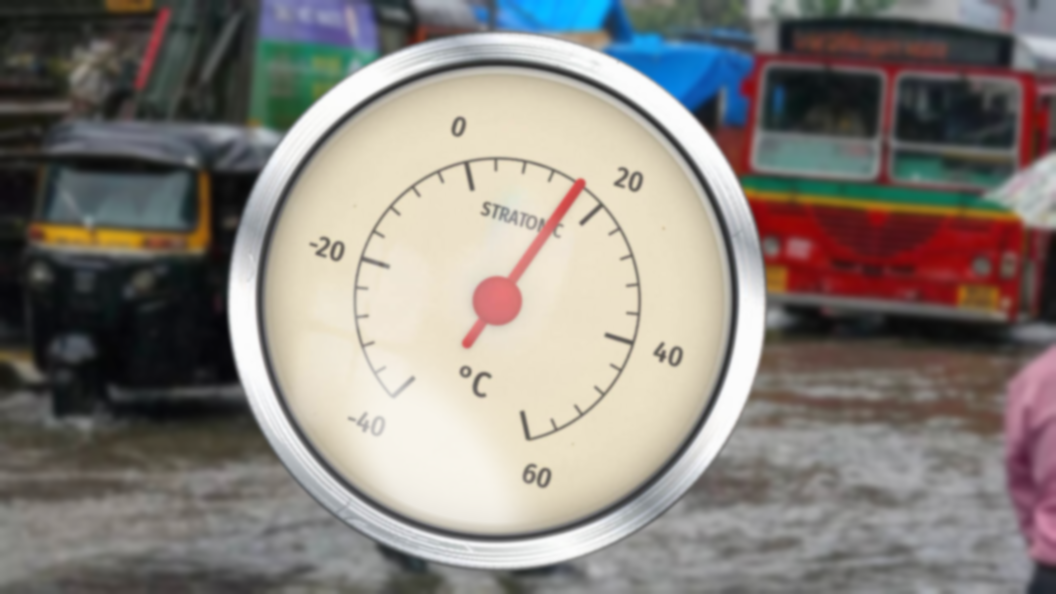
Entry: 16 °C
